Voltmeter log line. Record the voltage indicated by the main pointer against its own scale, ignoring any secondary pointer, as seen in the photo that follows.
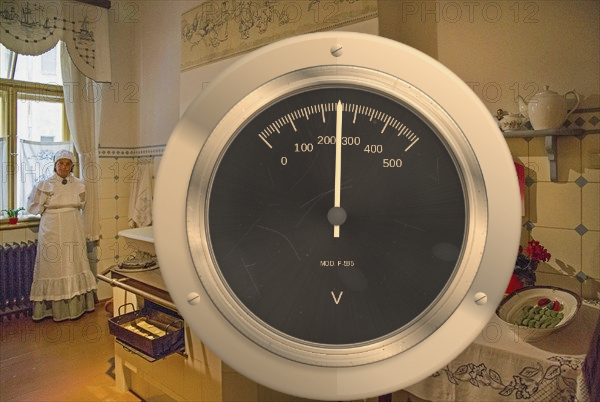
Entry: 250 V
